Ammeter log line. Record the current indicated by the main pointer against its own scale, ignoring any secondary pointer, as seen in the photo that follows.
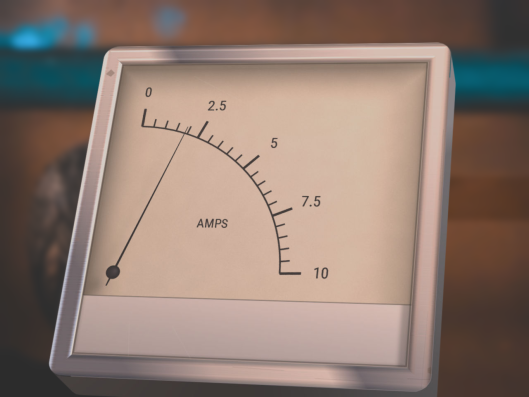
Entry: 2 A
